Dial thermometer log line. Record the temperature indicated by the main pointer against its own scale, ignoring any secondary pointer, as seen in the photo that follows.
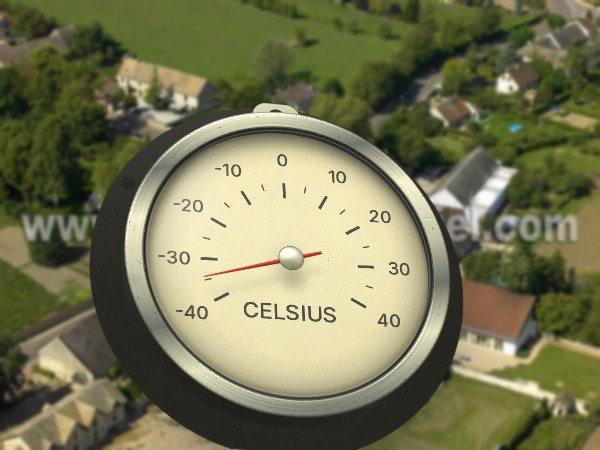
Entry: -35 °C
